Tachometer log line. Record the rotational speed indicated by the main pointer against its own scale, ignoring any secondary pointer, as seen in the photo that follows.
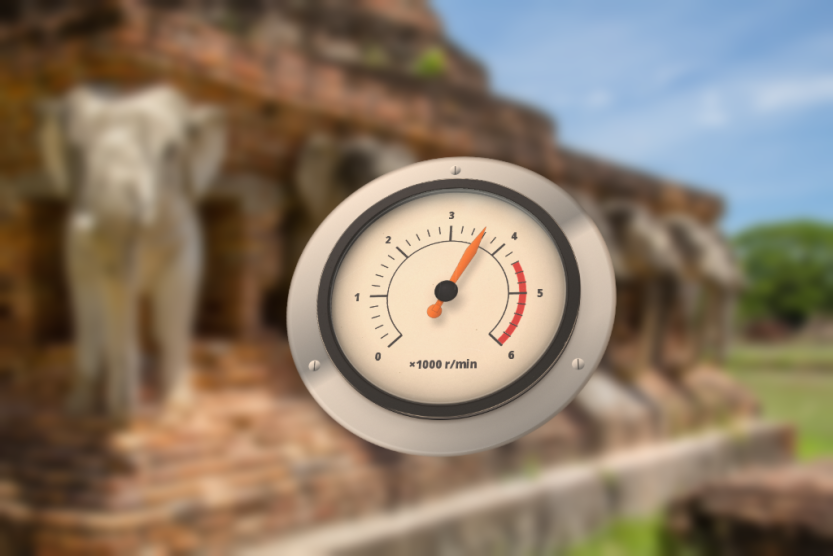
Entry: 3600 rpm
